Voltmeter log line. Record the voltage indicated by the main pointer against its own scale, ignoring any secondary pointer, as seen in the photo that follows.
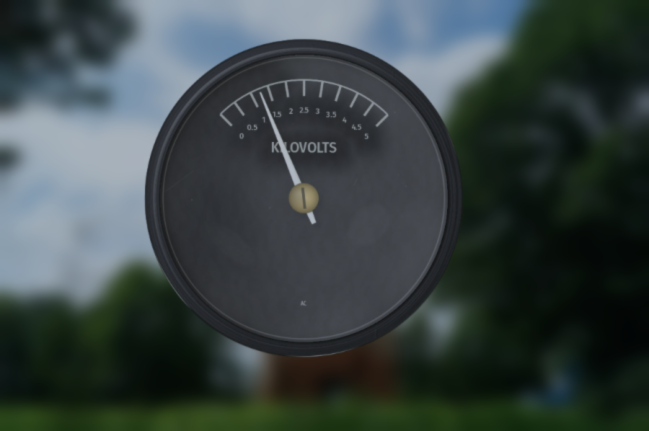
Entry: 1.25 kV
